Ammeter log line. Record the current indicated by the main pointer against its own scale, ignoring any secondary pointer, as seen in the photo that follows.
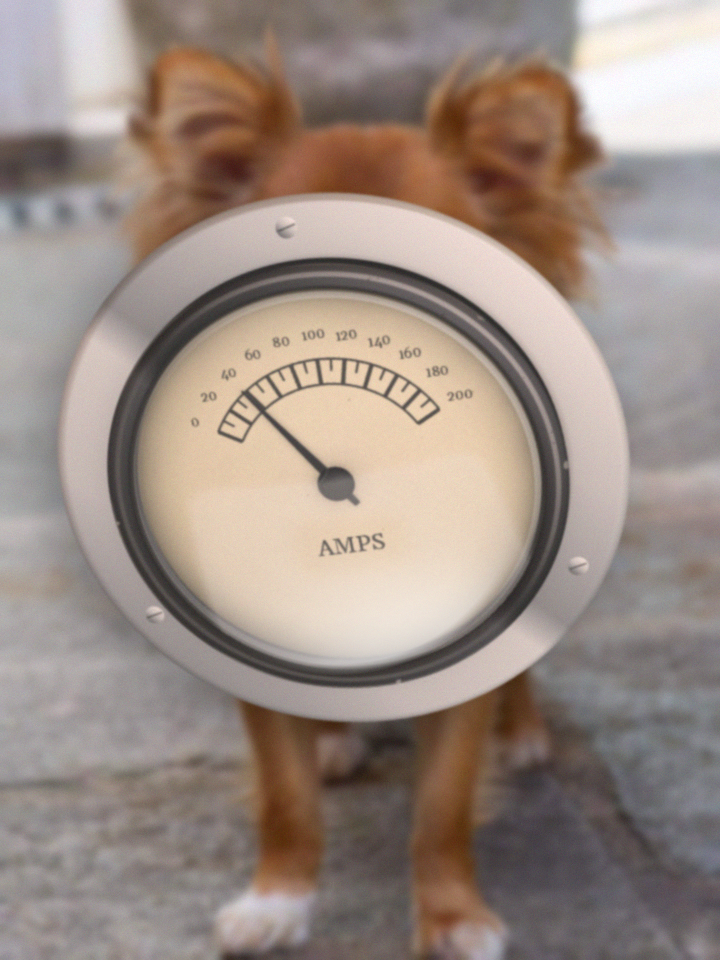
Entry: 40 A
